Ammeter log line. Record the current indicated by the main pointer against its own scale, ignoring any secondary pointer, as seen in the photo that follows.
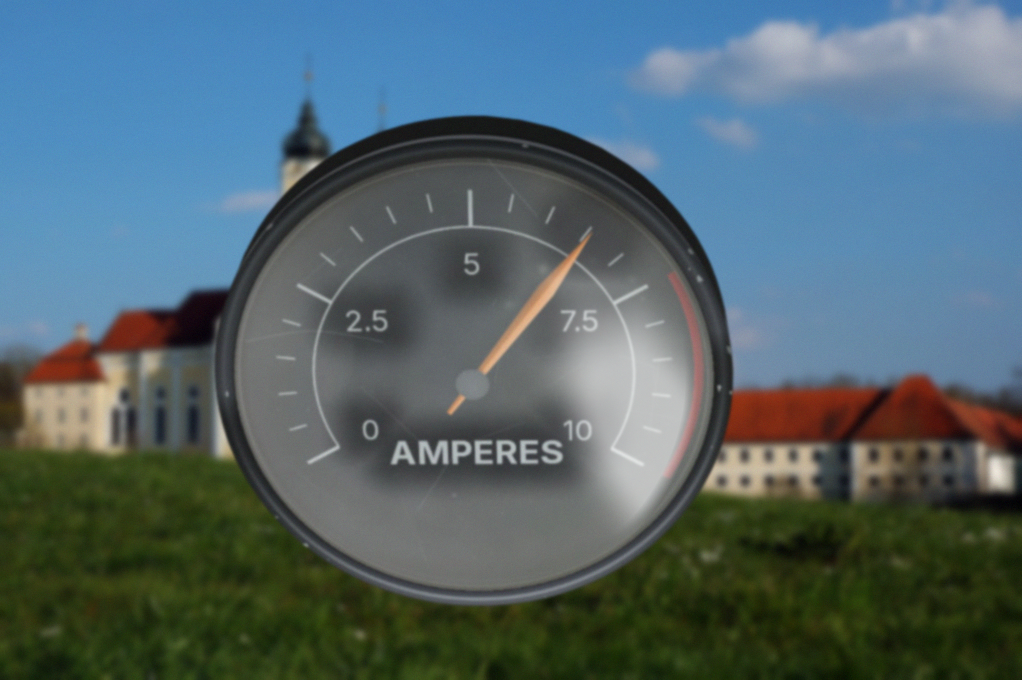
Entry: 6.5 A
